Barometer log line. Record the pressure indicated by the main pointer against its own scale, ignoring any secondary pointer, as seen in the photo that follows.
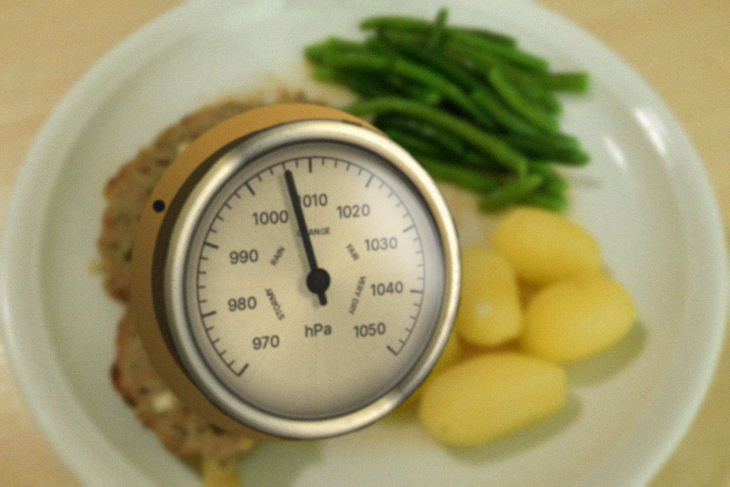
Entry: 1006 hPa
